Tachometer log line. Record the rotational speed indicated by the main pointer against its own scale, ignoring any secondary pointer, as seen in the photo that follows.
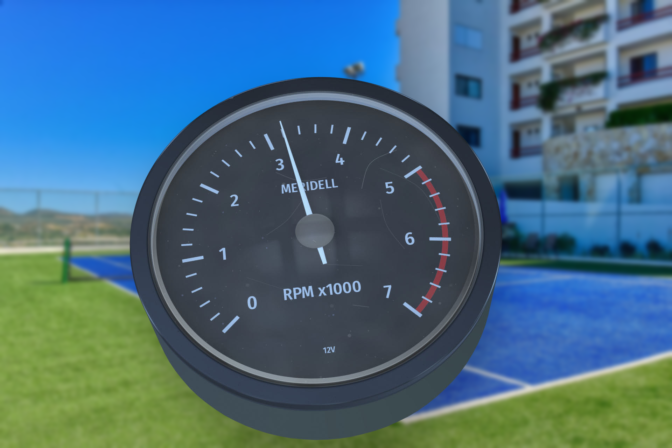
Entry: 3200 rpm
